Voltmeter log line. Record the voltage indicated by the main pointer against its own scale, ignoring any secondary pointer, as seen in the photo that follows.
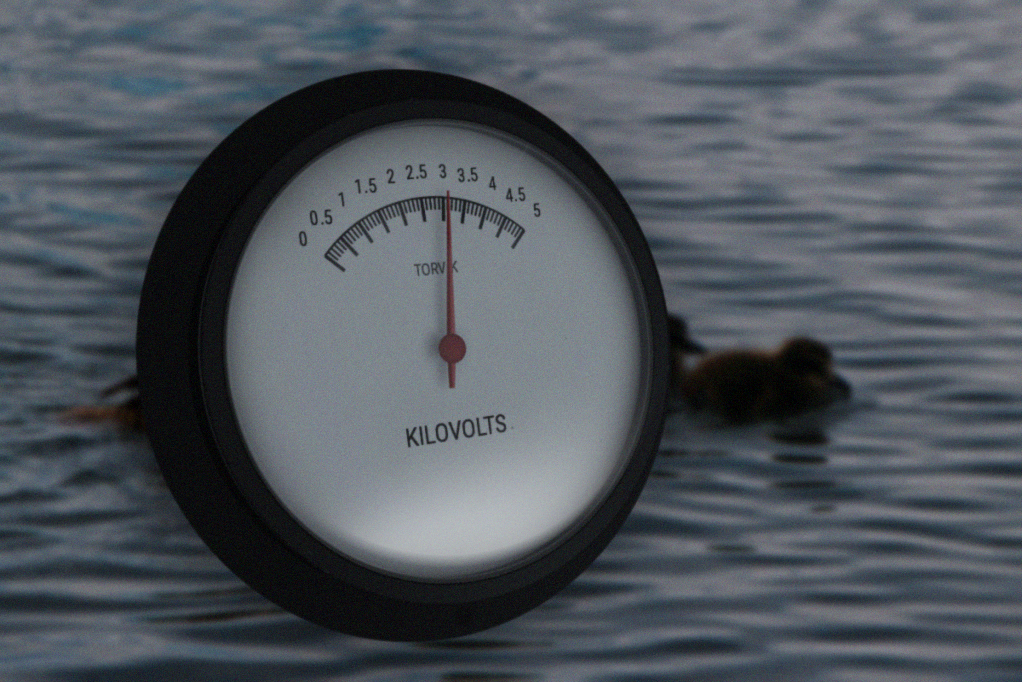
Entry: 3 kV
